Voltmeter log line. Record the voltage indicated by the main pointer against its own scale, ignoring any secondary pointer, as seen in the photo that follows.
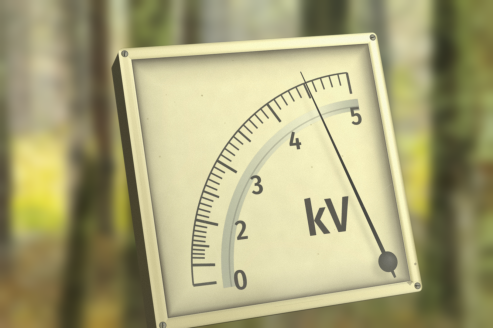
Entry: 4.5 kV
